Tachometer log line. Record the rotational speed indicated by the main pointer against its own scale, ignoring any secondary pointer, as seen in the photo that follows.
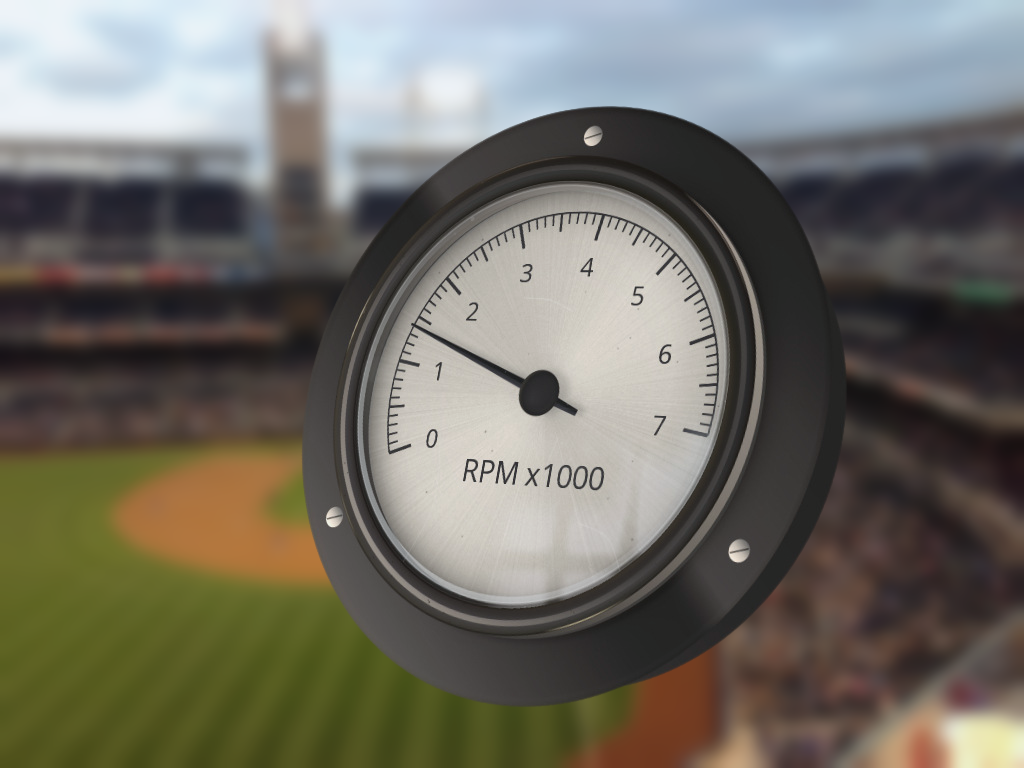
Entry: 1400 rpm
